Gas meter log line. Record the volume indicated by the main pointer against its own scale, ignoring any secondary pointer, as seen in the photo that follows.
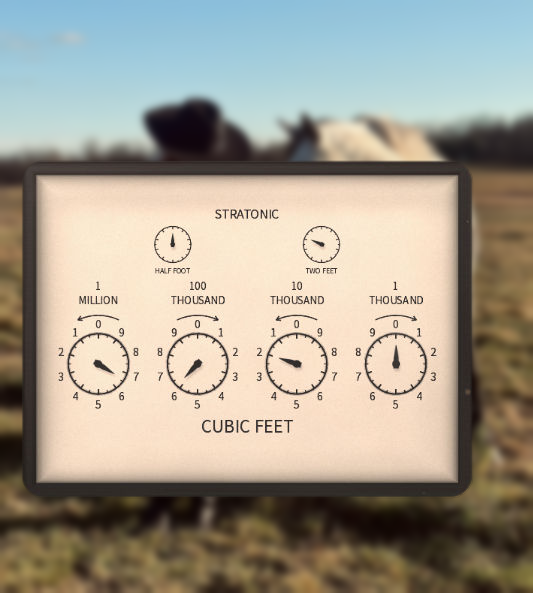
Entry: 662000 ft³
